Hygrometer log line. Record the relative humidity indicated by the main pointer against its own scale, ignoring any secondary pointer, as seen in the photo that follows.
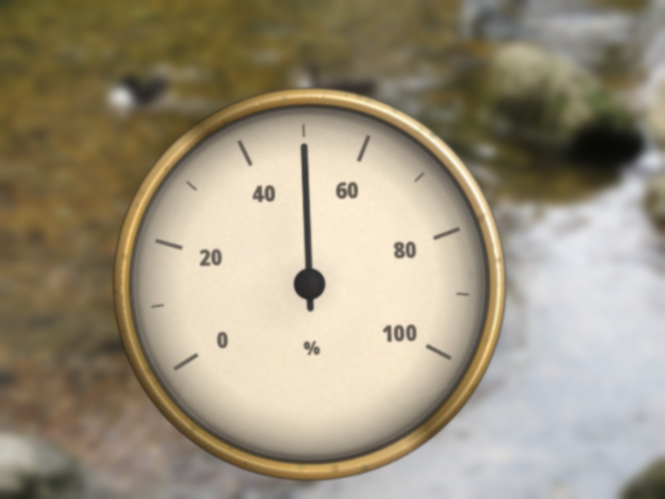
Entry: 50 %
